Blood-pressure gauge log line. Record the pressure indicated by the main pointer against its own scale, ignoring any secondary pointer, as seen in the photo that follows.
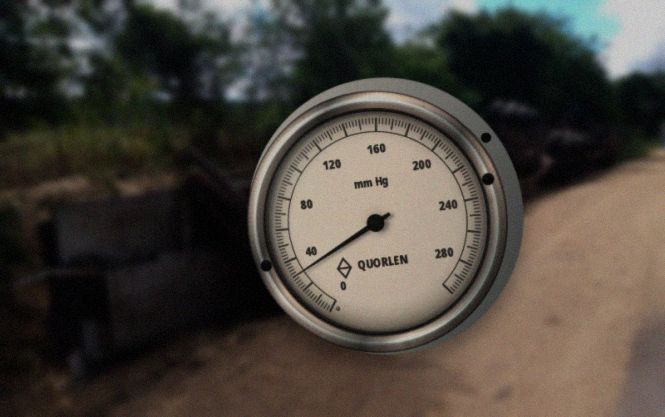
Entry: 30 mmHg
